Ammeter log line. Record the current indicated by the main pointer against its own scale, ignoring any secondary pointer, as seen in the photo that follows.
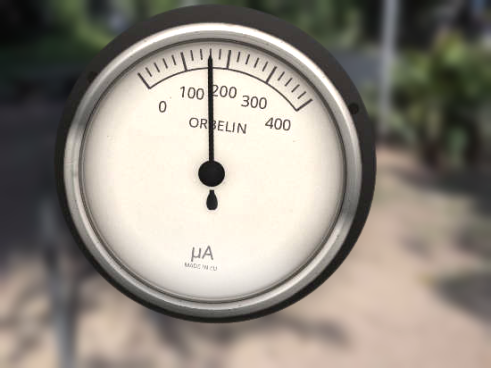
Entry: 160 µA
